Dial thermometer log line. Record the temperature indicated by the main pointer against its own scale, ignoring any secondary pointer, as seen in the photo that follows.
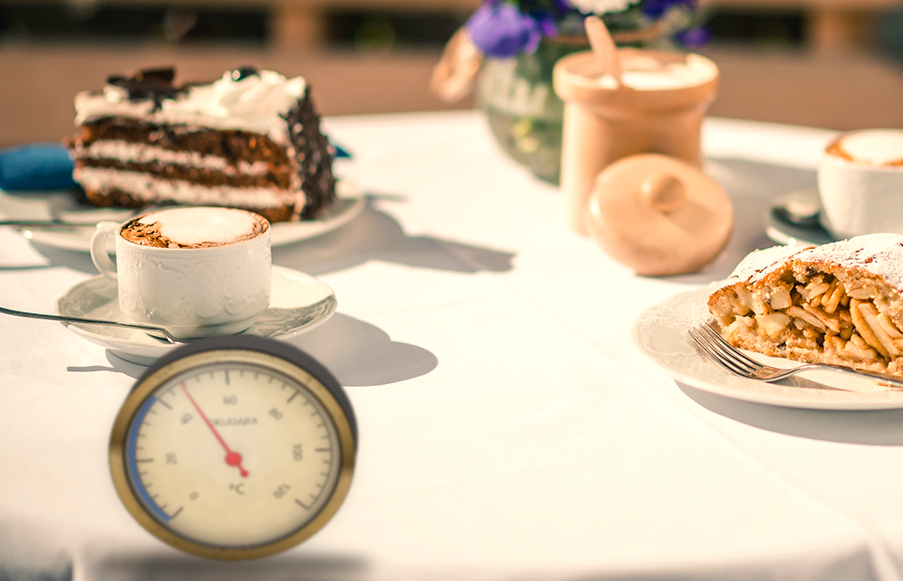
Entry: 48 °C
